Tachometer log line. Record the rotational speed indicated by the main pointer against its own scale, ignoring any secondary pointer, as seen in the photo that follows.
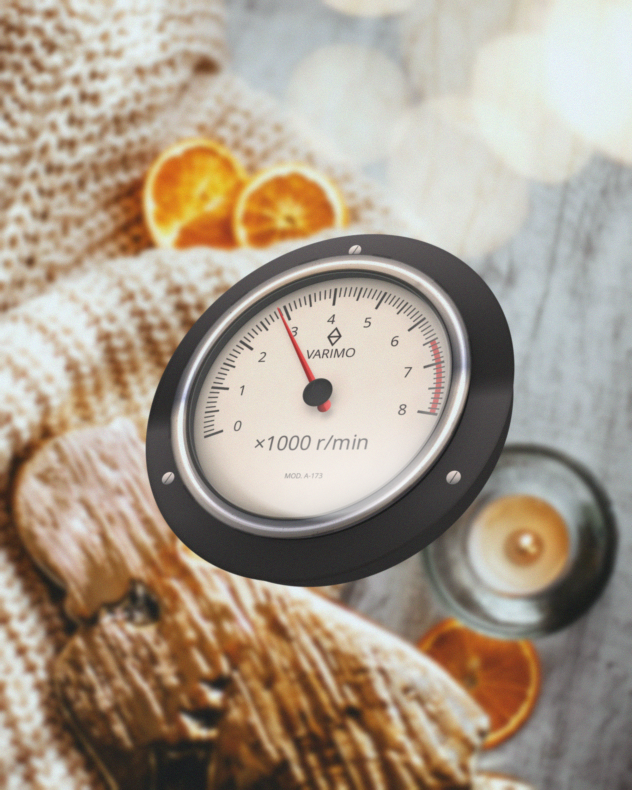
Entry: 2900 rpm
